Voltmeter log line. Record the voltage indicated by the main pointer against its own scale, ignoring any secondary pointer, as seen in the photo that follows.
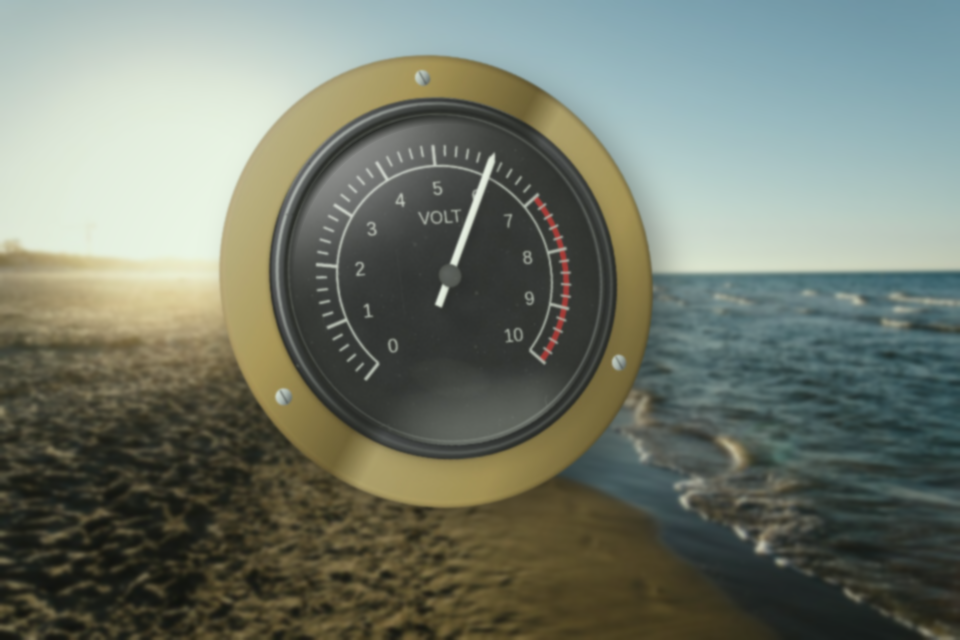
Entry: 6 V
